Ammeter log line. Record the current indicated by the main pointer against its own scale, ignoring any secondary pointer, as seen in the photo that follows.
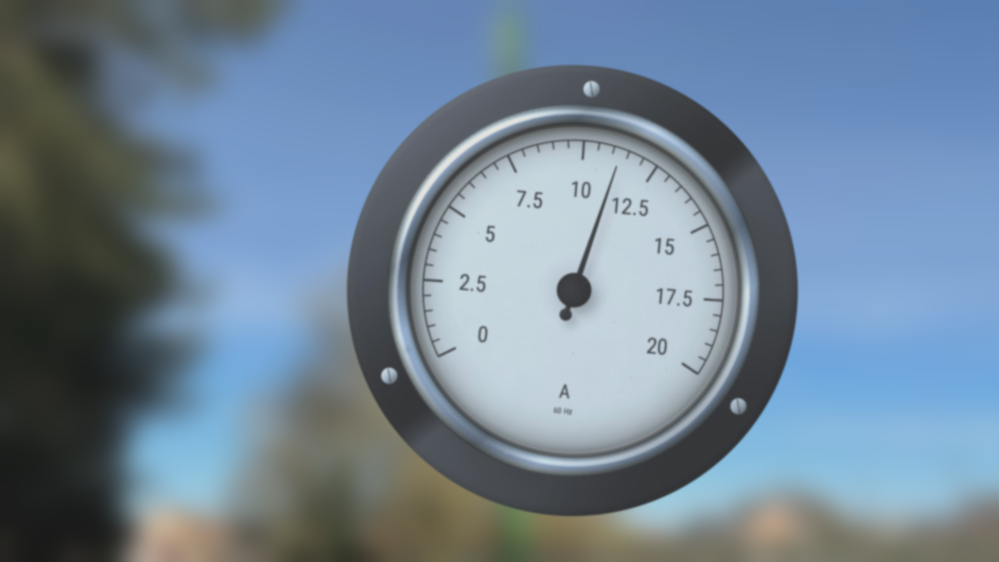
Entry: 11.25 A
